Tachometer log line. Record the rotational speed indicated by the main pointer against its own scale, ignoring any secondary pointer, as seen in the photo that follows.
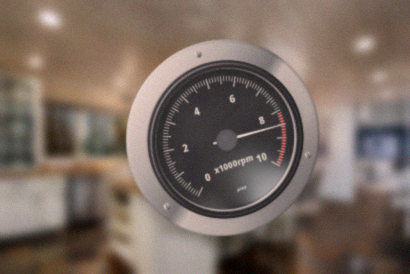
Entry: 8500 rpm
